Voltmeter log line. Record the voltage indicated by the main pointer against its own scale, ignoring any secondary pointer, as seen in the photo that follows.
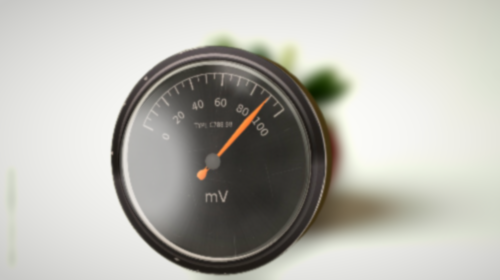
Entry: 90 mV
